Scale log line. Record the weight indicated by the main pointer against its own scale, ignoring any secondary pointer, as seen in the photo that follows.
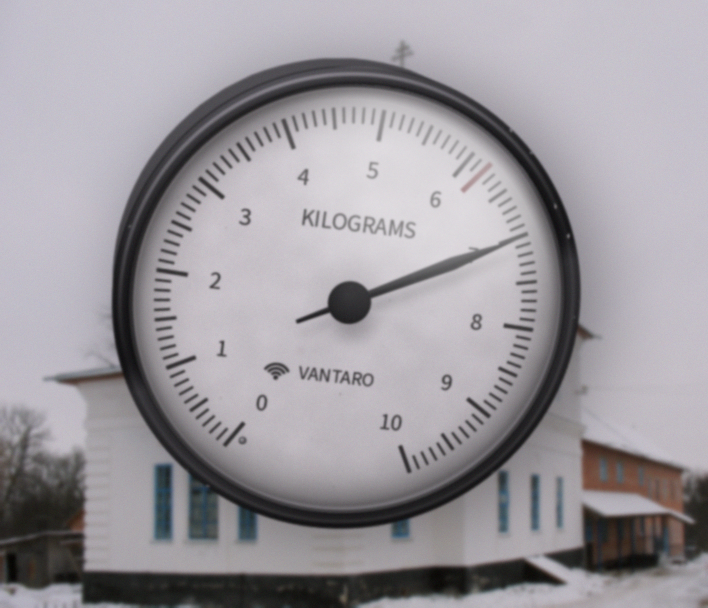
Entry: 7 kg
